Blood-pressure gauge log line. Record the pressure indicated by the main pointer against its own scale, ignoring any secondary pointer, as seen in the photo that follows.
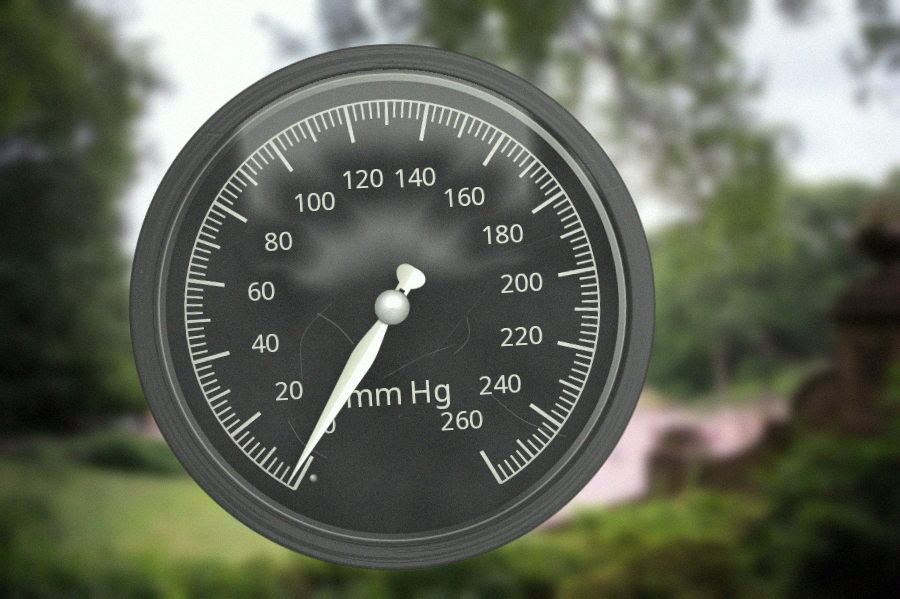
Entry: 2 mmHg
